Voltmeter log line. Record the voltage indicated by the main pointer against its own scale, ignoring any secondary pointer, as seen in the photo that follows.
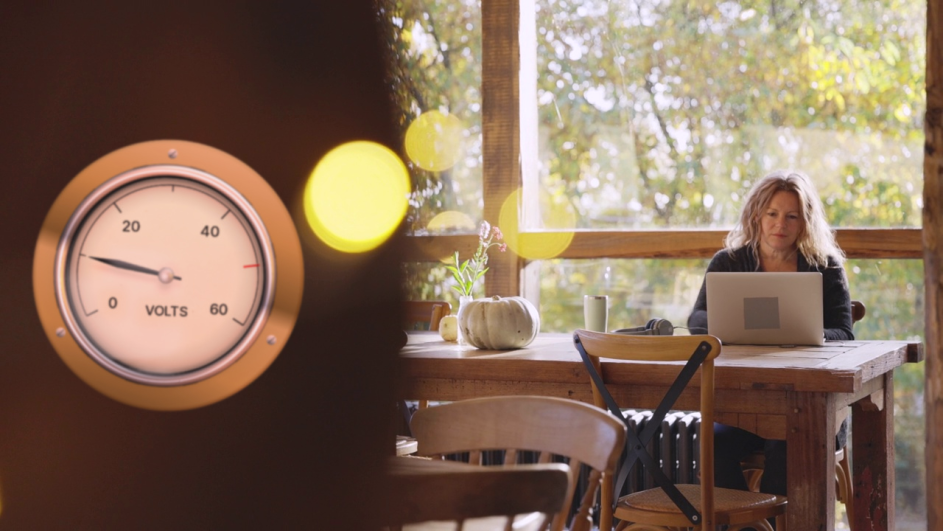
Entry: 10 V
